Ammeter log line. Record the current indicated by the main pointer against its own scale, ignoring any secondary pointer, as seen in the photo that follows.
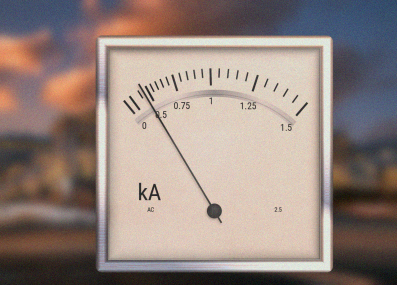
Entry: 0.45 kA
